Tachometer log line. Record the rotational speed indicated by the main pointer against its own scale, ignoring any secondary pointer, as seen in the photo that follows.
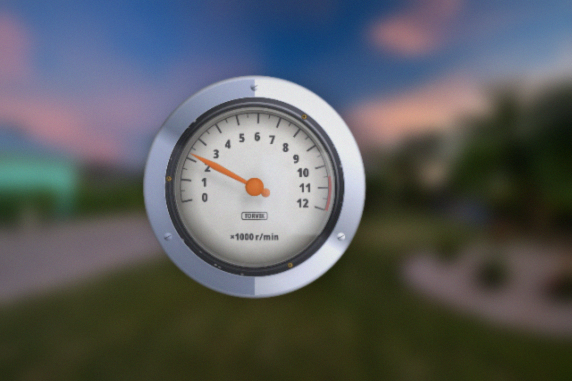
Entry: 2250 rpm
